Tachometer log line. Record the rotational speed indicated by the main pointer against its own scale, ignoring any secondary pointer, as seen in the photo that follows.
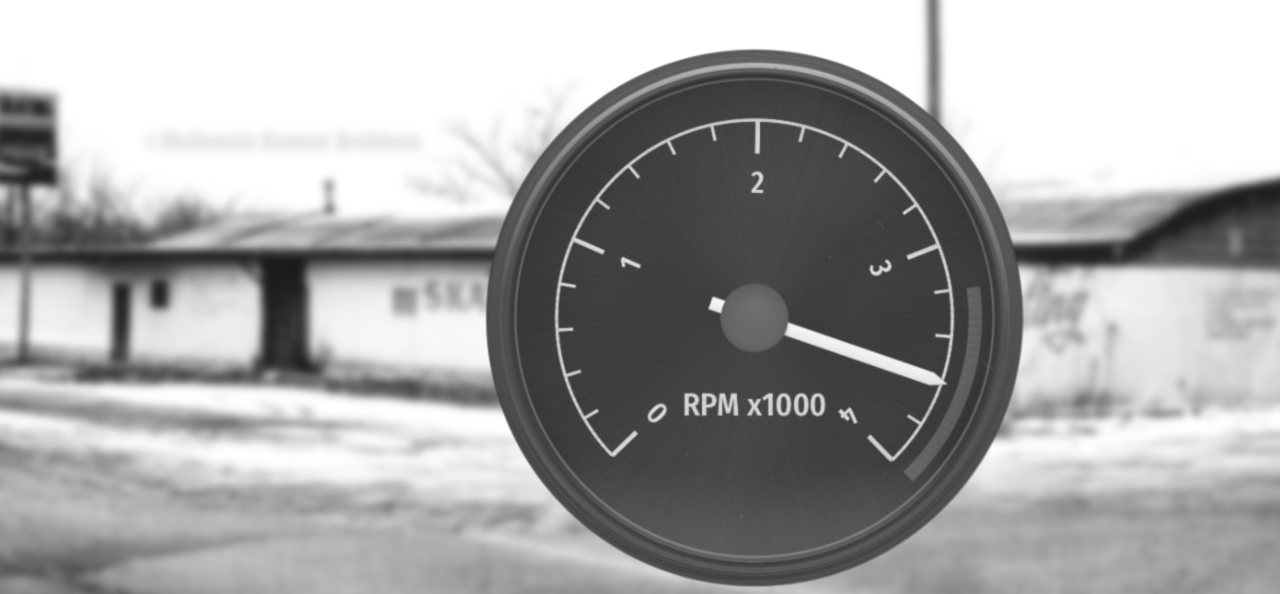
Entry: 3600 rpm
